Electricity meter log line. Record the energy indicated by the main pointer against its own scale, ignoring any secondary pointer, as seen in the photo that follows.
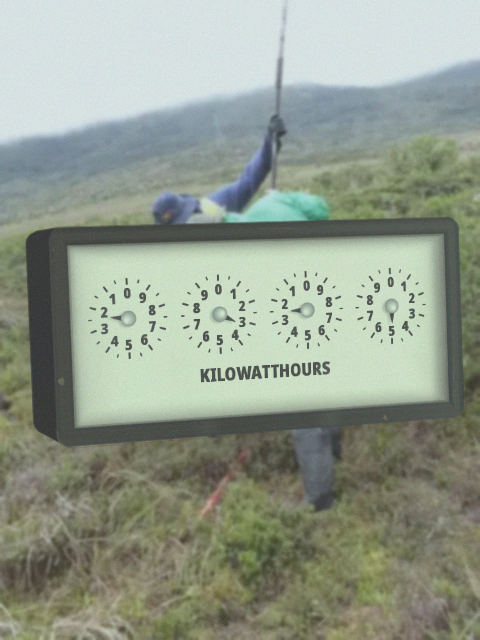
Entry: 2325 kWh
